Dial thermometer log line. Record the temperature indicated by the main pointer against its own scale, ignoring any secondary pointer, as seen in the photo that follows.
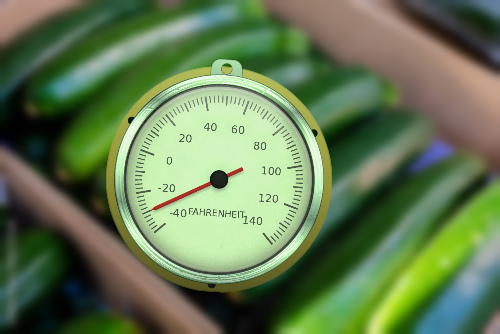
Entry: -30 °F
